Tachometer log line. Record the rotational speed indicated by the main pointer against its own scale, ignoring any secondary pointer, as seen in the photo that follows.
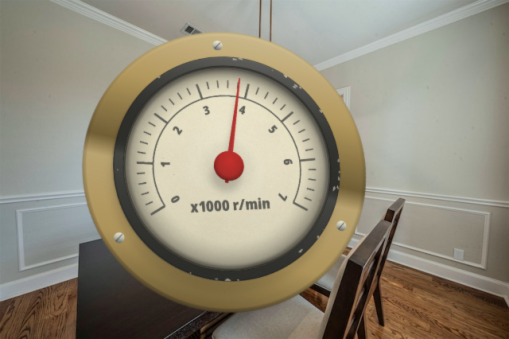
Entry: 3800 rpm
